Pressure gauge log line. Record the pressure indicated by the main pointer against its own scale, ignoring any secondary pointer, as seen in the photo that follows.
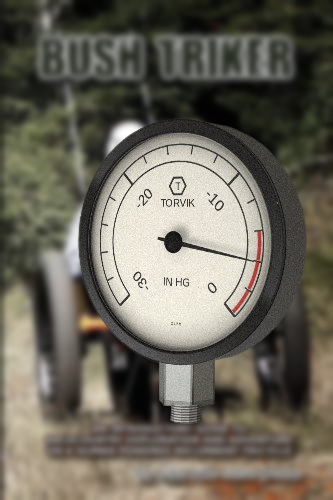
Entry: -4 inHg
